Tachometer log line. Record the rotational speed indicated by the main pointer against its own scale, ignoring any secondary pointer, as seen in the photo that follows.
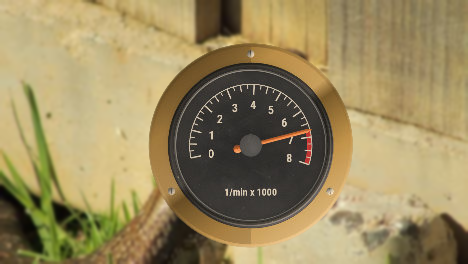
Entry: 6750 rpm
